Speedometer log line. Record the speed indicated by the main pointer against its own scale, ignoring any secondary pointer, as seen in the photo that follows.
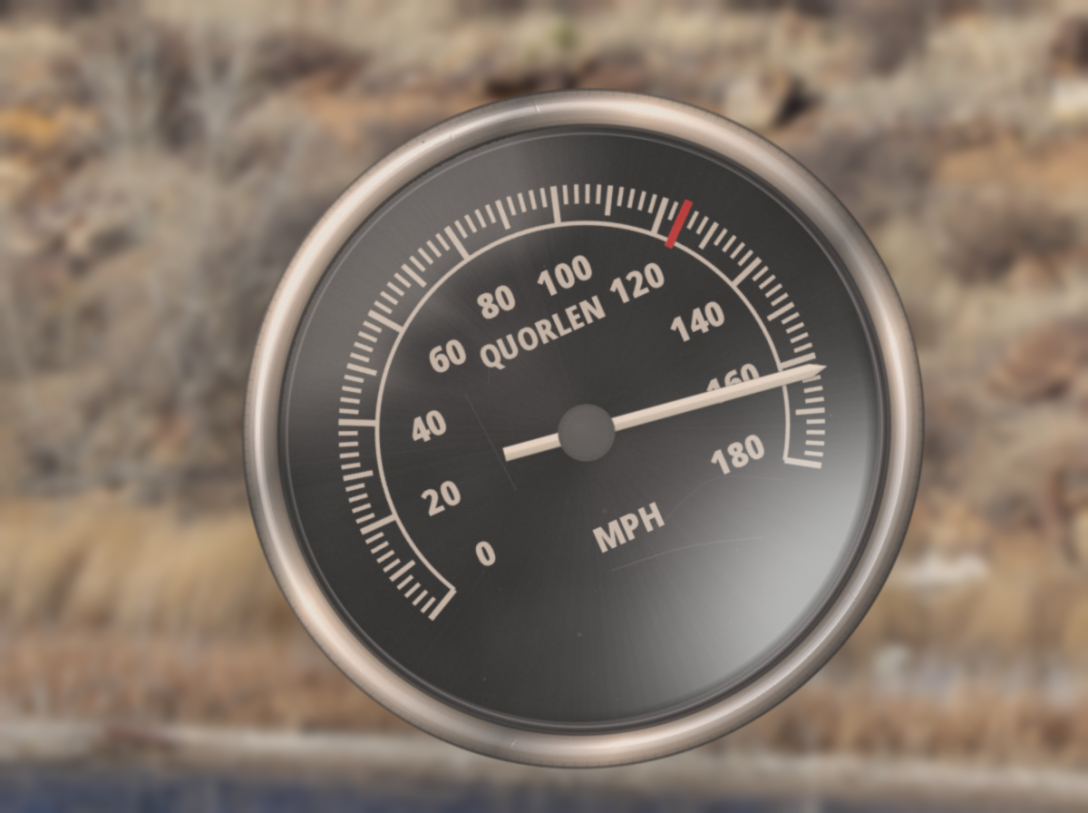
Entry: 162 mph
